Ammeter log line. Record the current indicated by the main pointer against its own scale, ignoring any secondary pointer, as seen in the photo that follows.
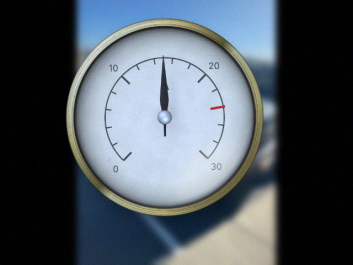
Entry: 15 A
